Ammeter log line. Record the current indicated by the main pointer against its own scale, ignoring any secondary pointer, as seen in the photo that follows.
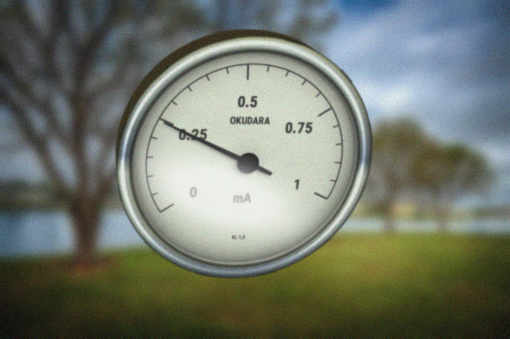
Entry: 0.25 mA
